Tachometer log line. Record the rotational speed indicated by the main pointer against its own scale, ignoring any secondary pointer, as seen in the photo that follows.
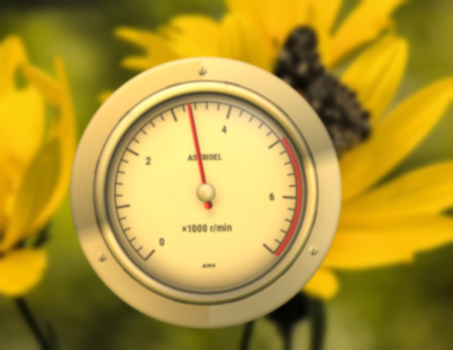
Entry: 3300 rpm
